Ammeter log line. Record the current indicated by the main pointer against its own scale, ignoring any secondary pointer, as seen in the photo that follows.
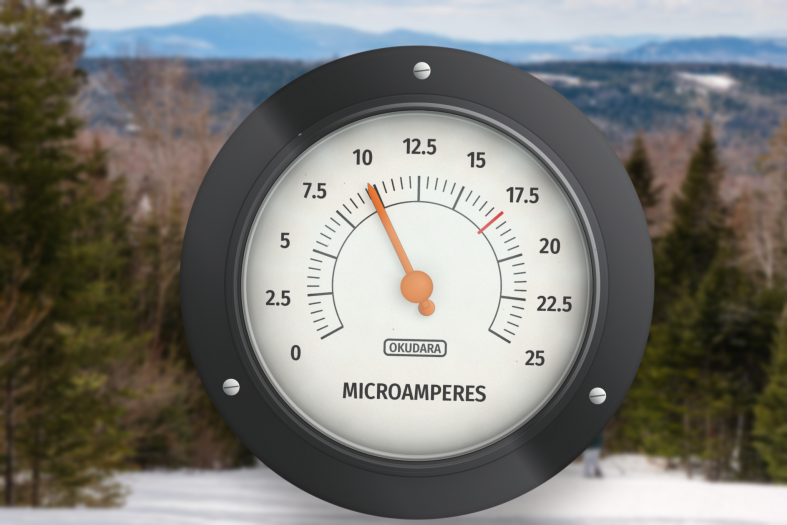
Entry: 9.75 µA
